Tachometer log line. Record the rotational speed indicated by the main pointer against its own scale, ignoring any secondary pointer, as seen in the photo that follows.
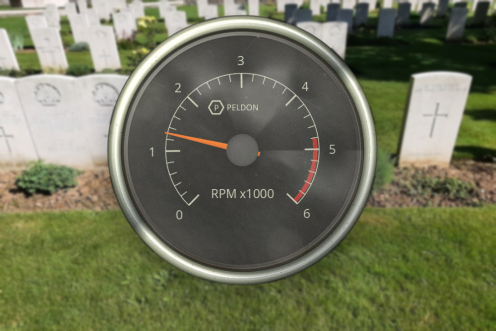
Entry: 1300 rpm
